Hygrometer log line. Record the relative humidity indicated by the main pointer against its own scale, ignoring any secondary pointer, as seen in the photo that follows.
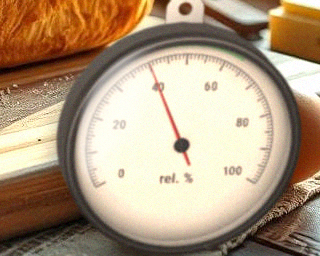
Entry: 40 %
